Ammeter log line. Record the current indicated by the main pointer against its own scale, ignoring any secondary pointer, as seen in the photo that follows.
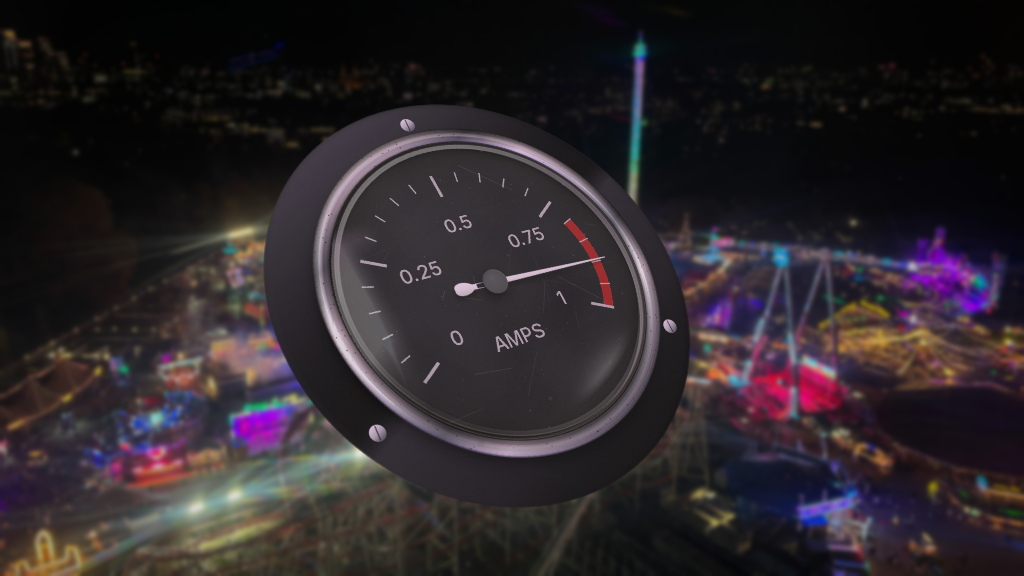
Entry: 0.9 A
